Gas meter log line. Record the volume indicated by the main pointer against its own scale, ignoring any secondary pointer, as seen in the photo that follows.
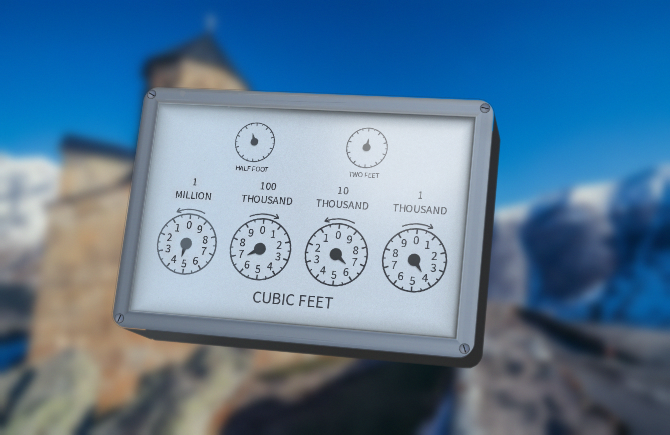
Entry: 466400 ft³
